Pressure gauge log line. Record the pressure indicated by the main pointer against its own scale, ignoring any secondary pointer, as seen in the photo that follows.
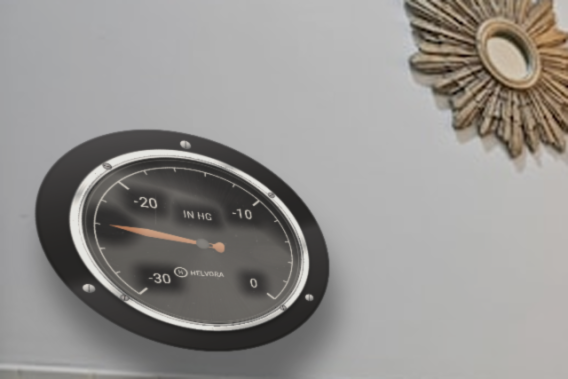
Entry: -24 inHg
